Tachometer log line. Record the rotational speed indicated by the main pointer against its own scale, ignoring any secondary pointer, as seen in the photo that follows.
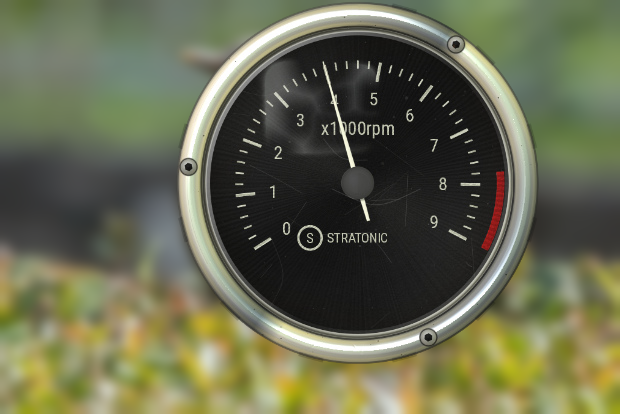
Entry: 4000 rpm
